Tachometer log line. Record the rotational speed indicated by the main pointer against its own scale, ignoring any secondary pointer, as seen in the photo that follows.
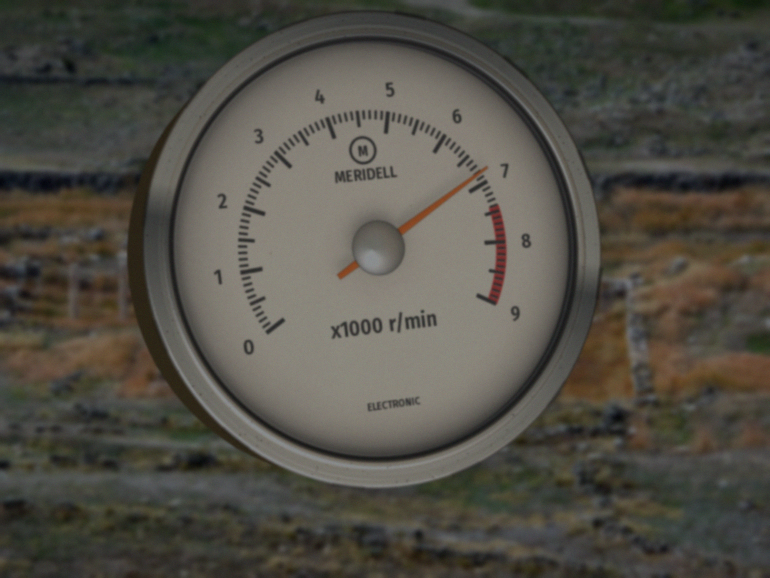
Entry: 6800 rpm
